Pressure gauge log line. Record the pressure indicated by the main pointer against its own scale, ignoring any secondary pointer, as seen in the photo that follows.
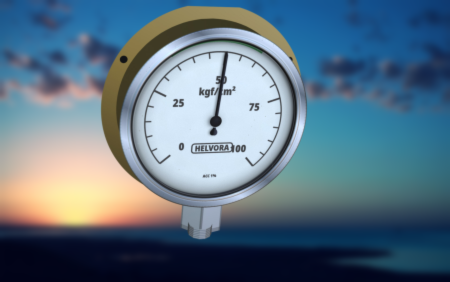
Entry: 50 kg/cm²
